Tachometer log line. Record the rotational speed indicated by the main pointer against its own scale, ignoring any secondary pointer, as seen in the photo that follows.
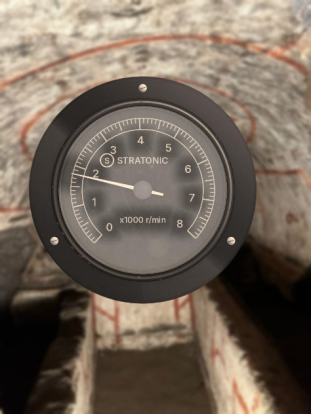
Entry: 1800 rpm
